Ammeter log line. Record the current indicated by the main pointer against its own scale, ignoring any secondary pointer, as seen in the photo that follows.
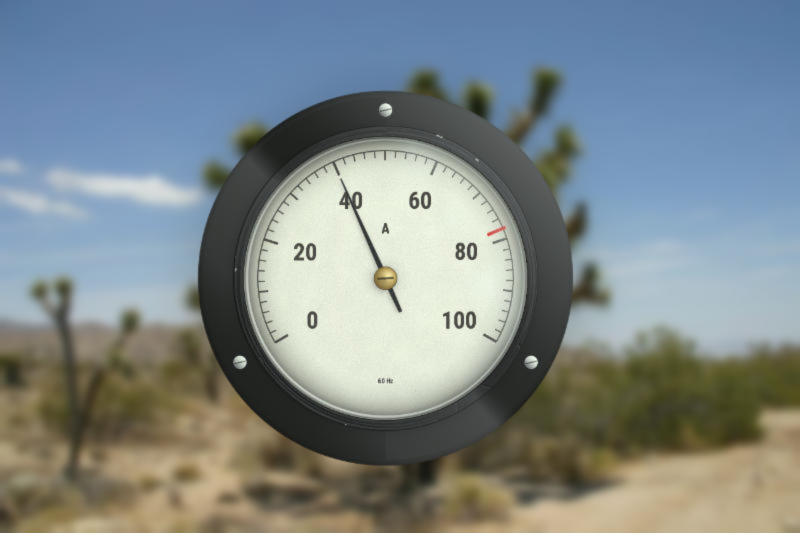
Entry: 40 A
